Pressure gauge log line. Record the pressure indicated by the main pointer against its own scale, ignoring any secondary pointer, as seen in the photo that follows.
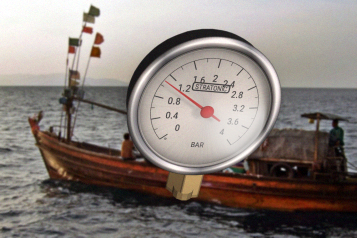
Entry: 1.1 bar
